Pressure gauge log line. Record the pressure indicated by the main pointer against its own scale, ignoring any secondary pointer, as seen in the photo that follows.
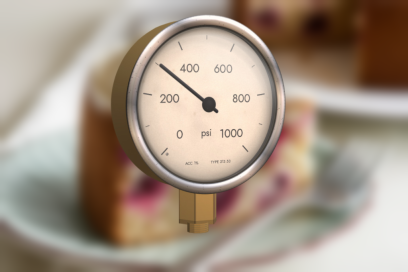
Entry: 300 psi
